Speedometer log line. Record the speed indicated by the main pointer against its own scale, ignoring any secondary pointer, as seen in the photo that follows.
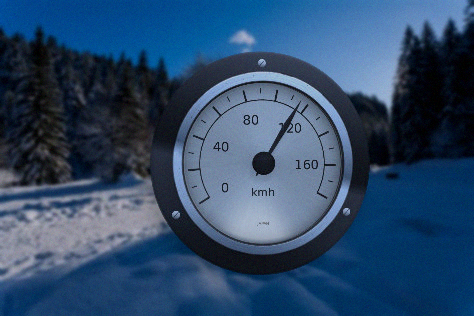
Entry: 115 km/h
